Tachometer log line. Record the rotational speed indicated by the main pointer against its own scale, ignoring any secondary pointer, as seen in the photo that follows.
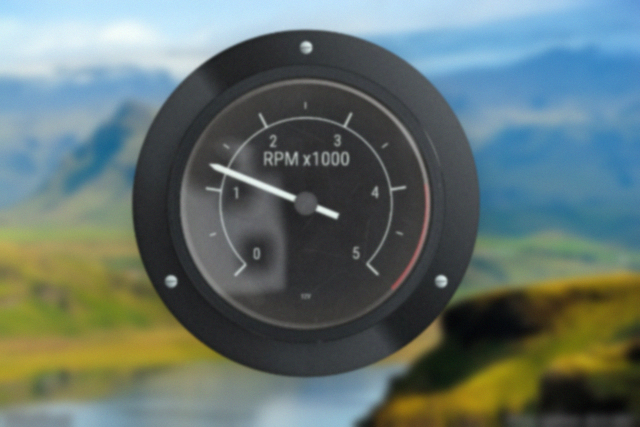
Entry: 1250 rpm
